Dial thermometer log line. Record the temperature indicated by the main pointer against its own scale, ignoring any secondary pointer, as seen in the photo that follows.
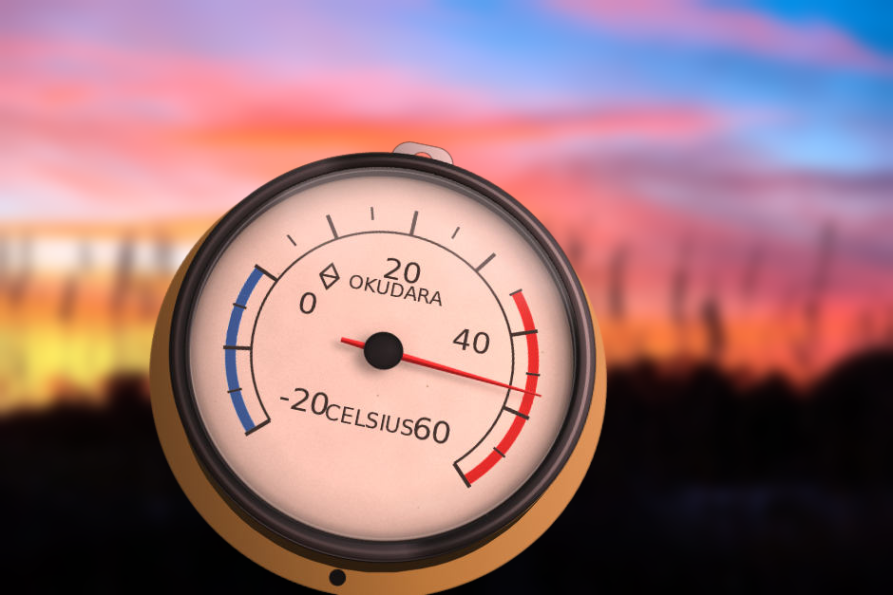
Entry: 47.5 °C
